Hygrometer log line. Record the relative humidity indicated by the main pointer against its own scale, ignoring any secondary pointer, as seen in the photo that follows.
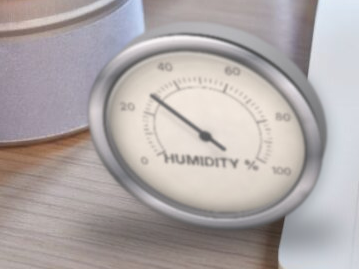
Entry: 30 %
